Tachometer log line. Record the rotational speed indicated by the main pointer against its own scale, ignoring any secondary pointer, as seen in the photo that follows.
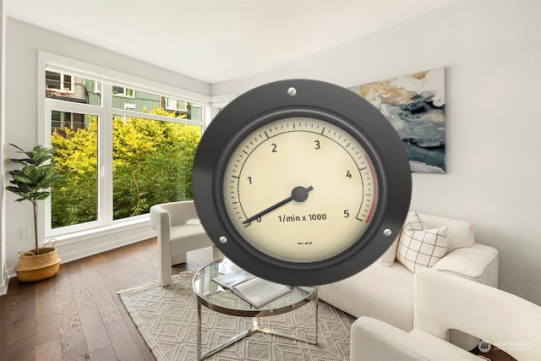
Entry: 100 rpm
